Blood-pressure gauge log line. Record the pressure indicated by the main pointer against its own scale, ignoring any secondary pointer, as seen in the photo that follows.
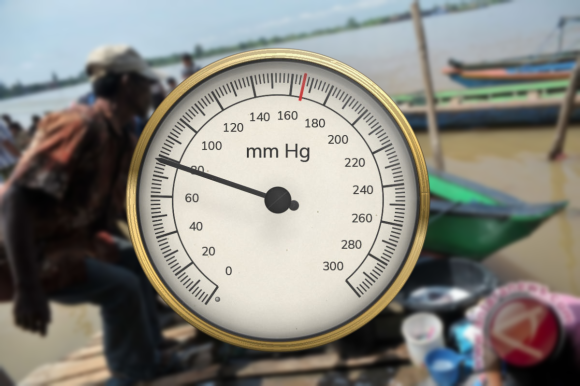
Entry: 78 mmHg
